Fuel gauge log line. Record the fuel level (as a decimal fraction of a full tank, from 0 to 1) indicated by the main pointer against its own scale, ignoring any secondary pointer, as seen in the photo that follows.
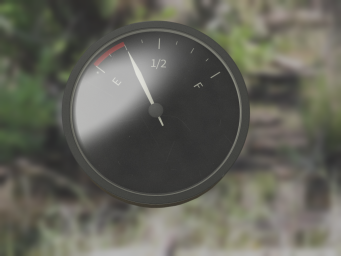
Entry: 0.25
